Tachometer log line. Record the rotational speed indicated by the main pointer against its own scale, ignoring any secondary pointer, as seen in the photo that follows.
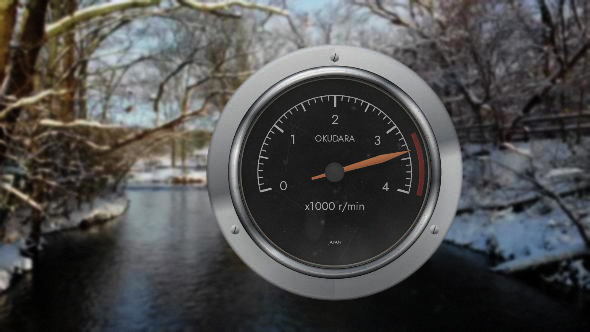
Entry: 3400 rpm
